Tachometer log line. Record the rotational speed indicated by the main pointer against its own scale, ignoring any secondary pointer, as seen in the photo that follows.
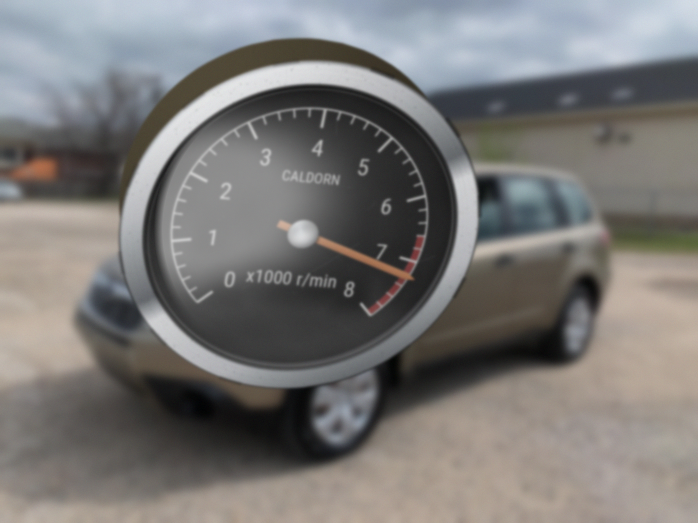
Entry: 7200 rpm
